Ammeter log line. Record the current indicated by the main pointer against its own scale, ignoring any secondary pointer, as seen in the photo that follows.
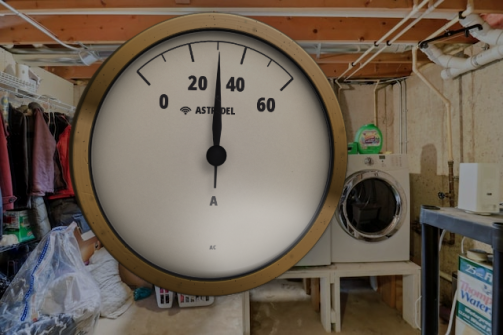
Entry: 30 A
